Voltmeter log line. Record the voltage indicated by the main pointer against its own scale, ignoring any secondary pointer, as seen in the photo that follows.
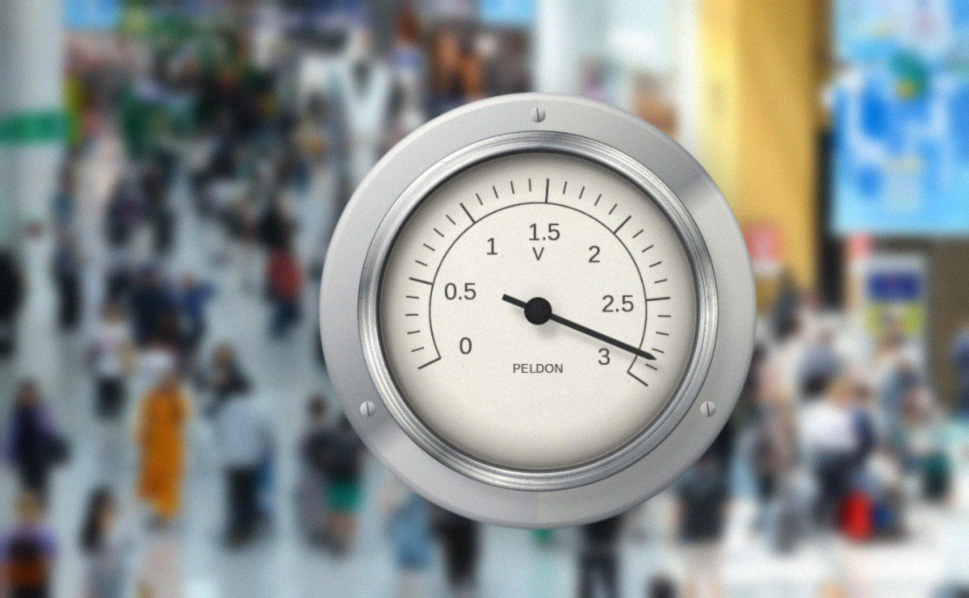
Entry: 2.85 V
